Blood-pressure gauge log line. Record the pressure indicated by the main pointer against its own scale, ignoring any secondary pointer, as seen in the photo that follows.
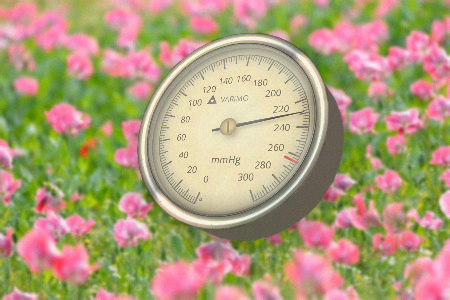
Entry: 230 mmHg
